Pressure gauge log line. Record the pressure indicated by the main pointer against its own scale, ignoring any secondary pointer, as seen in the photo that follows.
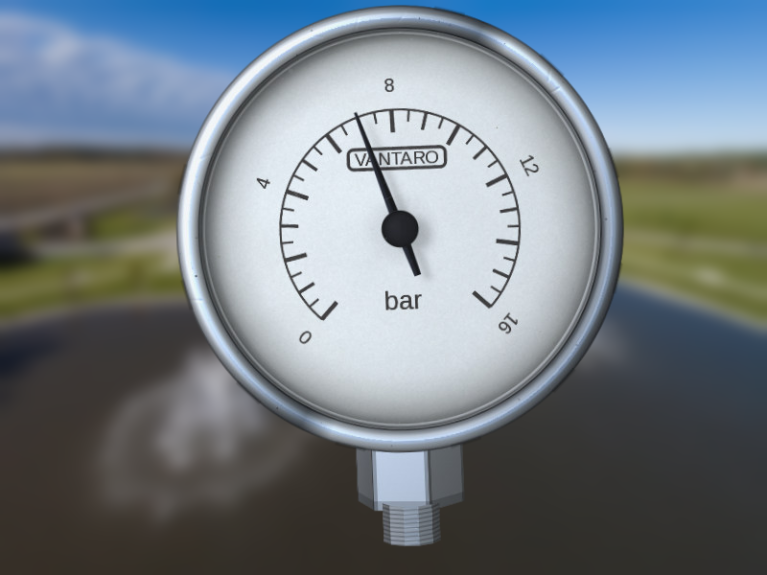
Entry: 7 bar
